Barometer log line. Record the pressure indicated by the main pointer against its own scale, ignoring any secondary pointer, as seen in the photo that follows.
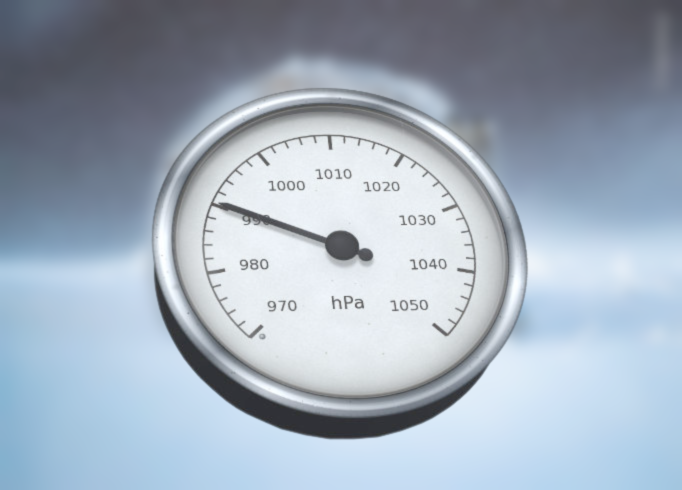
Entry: 990 hPa
